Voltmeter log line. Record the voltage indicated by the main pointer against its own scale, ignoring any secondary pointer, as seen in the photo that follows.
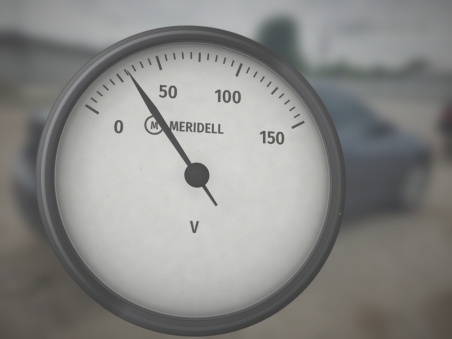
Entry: 30 V
